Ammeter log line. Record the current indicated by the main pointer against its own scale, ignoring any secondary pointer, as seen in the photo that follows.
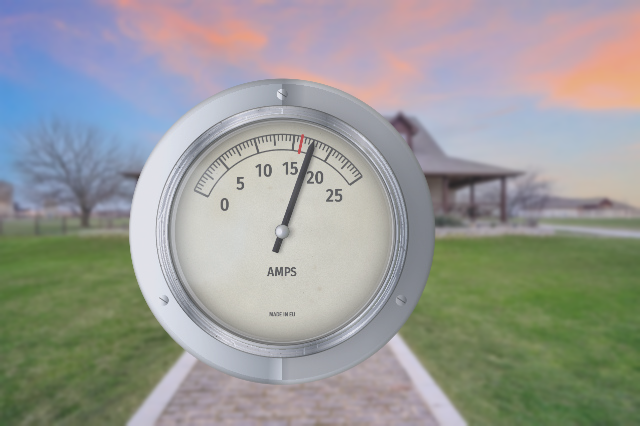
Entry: 17.5 A
